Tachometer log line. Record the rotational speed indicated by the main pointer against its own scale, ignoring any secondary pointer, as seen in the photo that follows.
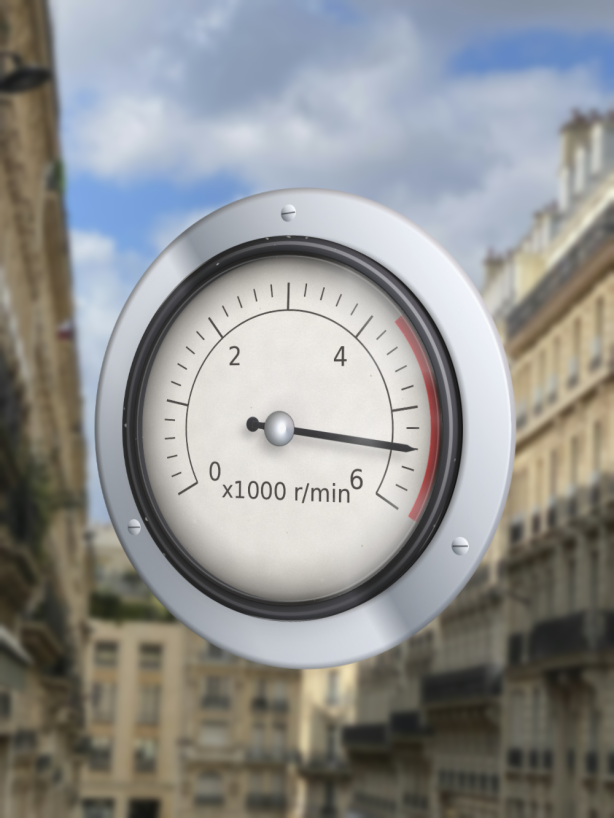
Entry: 5400 rpm
